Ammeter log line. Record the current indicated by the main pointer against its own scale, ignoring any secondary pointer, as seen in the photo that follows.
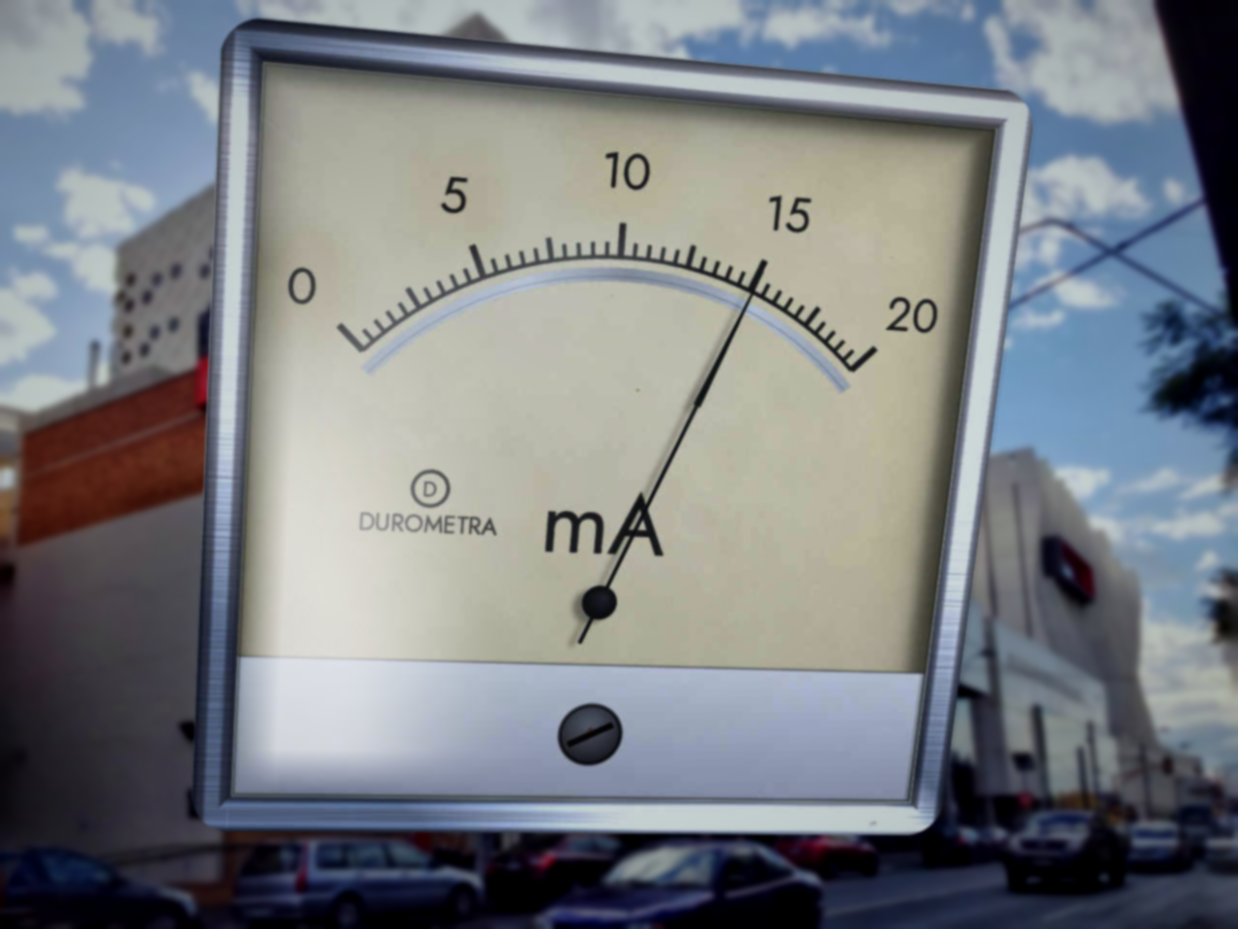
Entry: 15 mA
